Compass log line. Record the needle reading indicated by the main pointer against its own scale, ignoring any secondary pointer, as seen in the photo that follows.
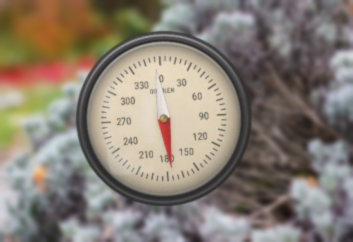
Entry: 175 °
